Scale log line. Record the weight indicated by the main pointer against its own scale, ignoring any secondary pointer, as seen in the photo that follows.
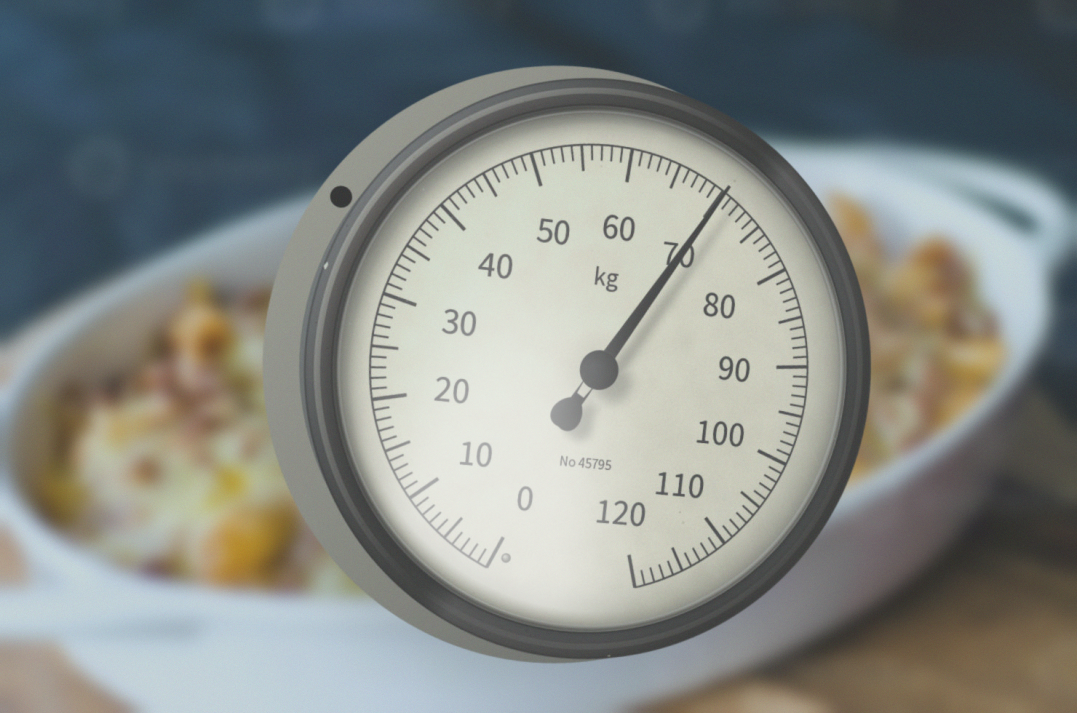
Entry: 70 kg
